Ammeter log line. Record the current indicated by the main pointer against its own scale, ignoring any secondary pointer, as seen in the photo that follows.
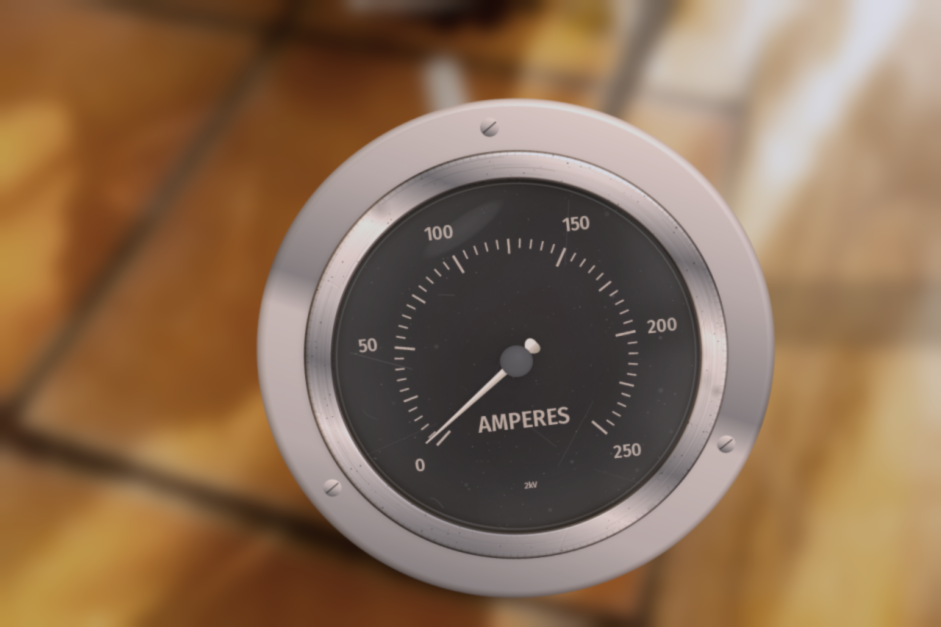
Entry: 5 A
